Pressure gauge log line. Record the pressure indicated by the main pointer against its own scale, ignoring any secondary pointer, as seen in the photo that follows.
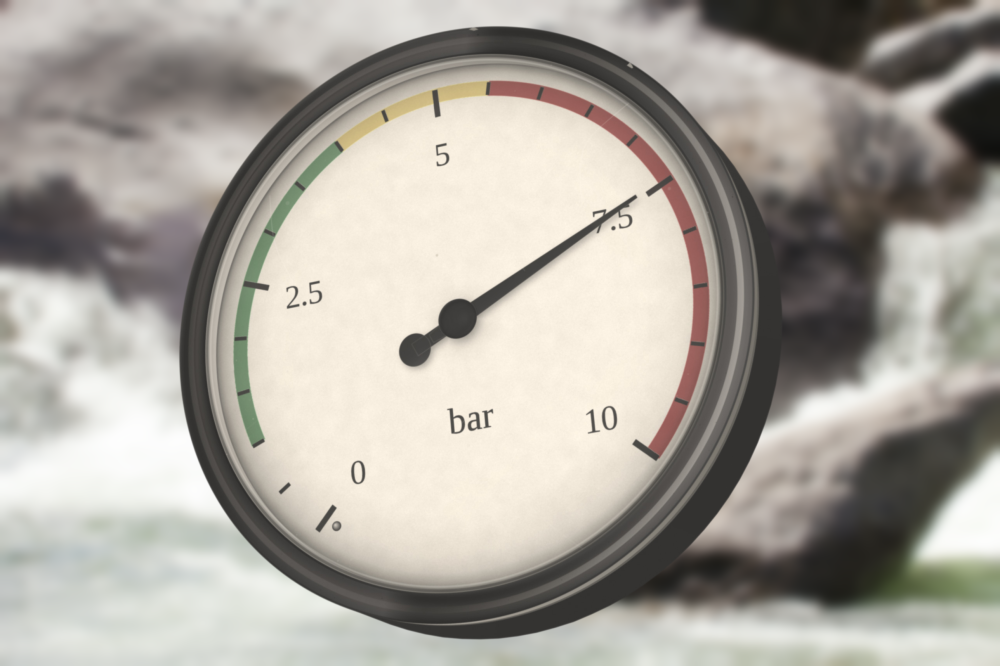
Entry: 7.5 bar
